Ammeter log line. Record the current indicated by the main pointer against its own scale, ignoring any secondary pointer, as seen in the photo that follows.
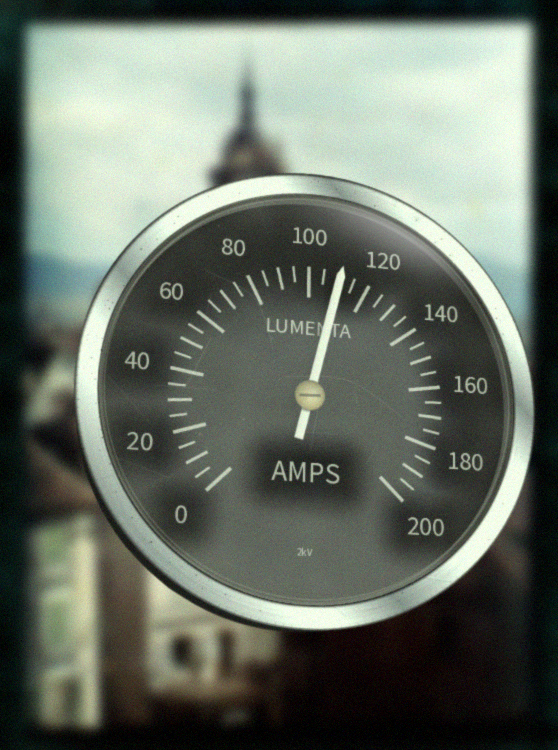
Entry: 110 A
